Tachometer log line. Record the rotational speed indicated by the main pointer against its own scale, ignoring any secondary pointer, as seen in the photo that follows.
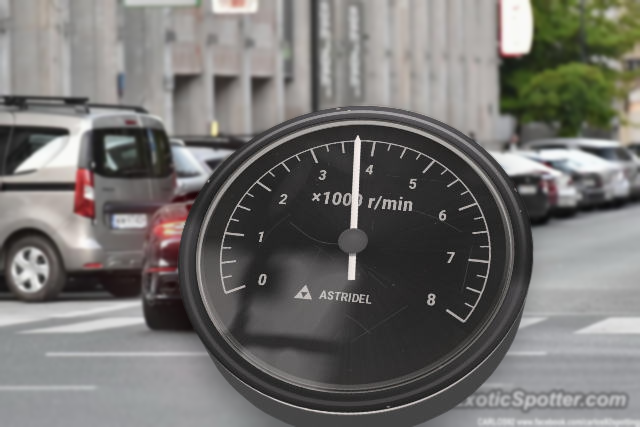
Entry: 3750 rpm
